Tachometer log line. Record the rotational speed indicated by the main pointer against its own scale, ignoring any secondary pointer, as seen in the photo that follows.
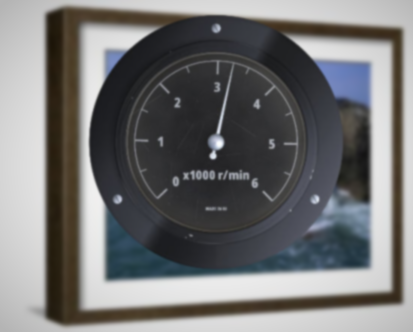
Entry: 3250 rpm
